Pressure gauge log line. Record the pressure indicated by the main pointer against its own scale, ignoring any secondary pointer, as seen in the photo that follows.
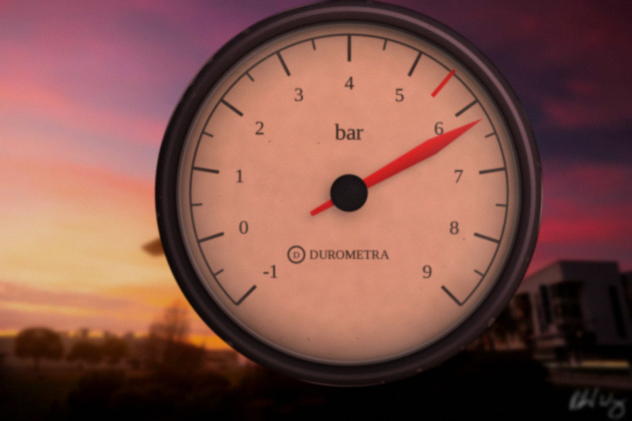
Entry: 6.25 bar
